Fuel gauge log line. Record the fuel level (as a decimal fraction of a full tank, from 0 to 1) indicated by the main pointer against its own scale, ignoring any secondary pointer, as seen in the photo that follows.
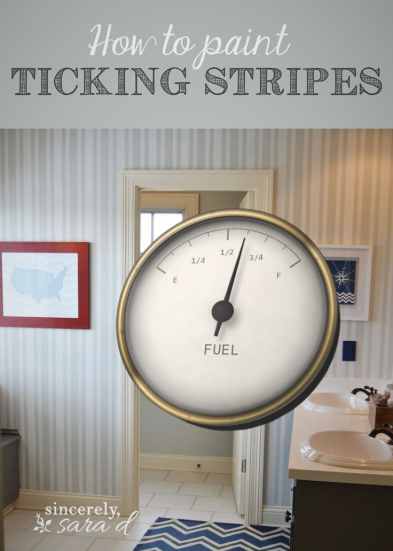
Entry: 0.625
